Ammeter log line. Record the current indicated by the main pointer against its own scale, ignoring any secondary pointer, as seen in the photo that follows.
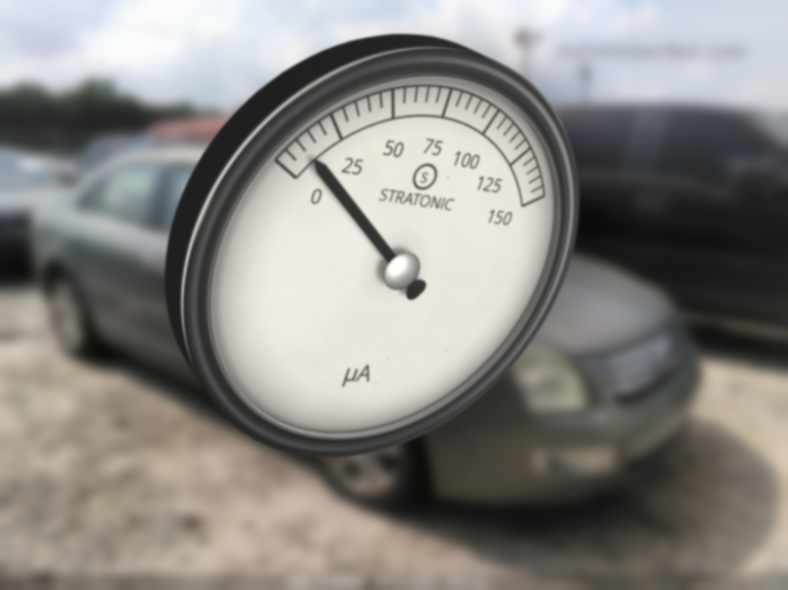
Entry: 10 µA
